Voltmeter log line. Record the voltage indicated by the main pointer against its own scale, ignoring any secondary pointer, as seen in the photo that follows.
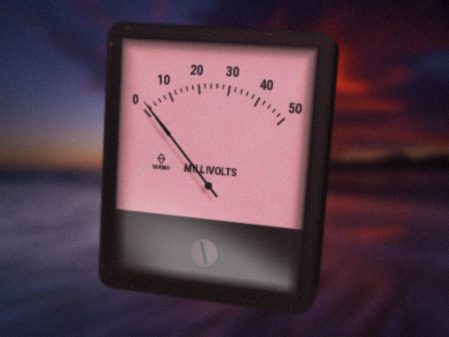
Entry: 2 mV
